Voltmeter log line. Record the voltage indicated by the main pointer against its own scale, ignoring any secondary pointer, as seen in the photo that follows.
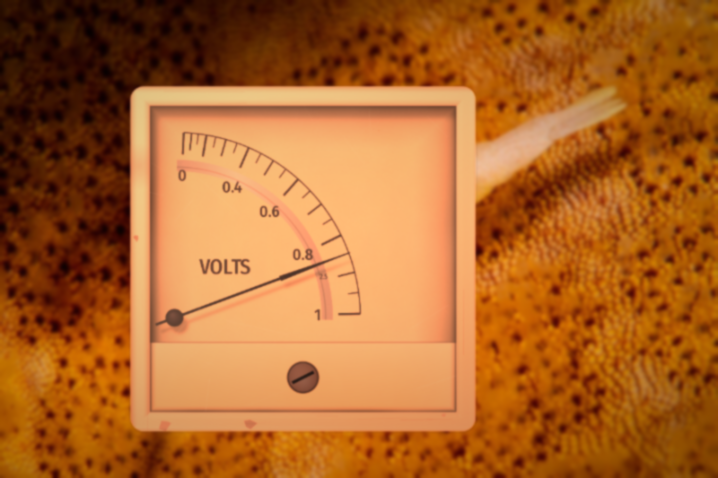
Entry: 0.85 V
